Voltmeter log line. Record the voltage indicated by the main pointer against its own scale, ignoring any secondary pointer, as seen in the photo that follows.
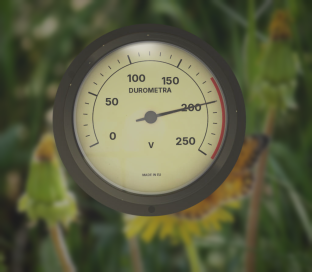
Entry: 200 V
